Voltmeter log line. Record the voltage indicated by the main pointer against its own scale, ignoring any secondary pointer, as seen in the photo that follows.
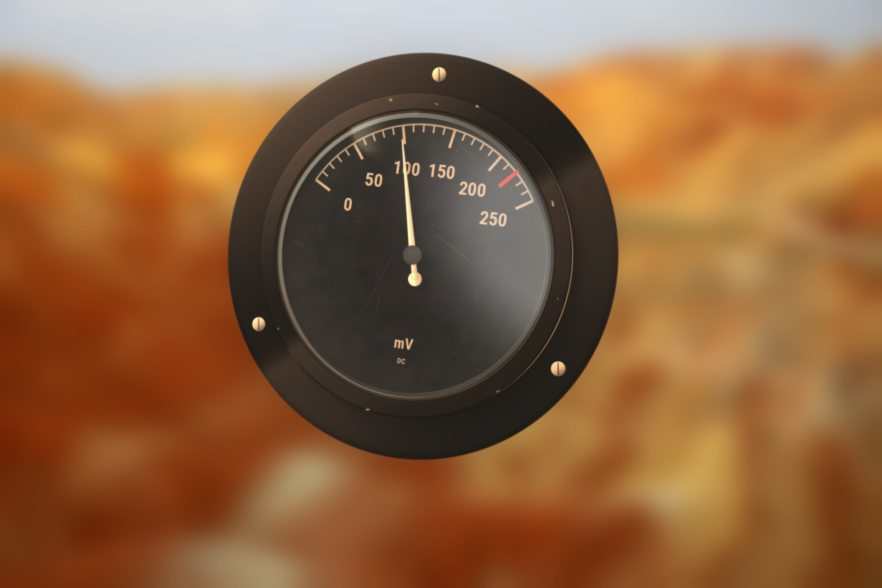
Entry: 100 mV
